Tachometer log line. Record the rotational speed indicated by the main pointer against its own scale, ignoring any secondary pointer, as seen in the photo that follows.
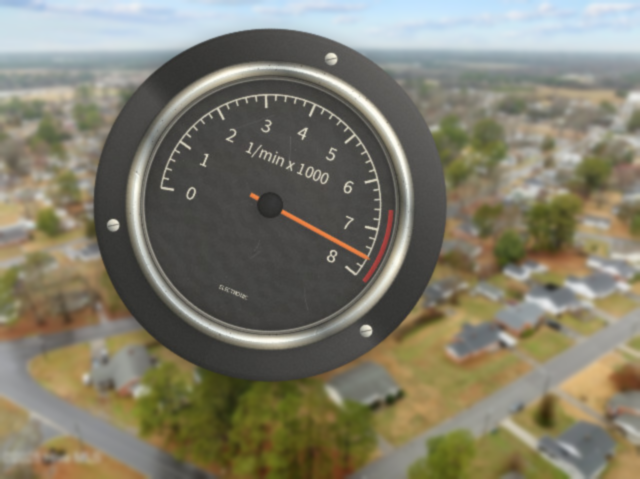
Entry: 7600 rpm
